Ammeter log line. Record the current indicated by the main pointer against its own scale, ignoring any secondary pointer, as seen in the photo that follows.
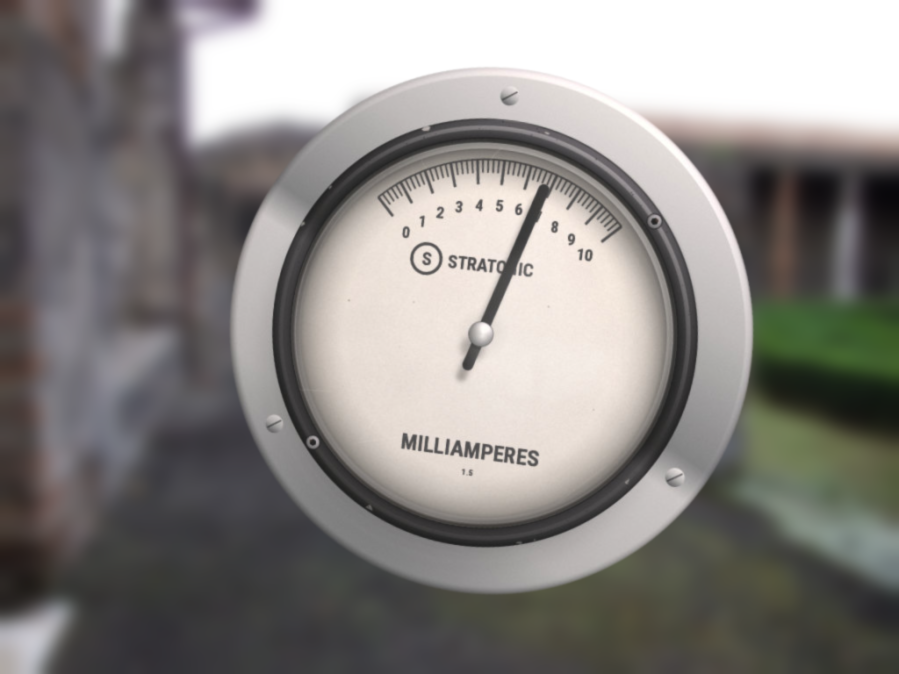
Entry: 6.8 mA
